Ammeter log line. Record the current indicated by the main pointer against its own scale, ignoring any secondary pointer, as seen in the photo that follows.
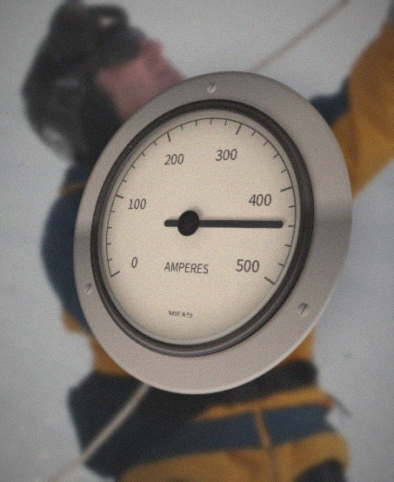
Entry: 440 A
